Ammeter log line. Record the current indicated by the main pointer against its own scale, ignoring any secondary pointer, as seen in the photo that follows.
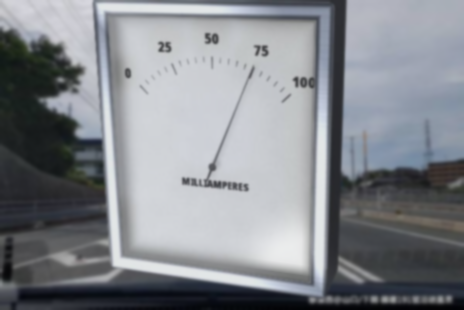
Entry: 75 mA
